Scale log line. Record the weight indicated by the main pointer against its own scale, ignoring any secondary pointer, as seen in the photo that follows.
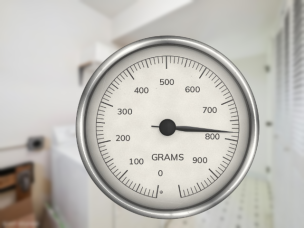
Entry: 780 g
